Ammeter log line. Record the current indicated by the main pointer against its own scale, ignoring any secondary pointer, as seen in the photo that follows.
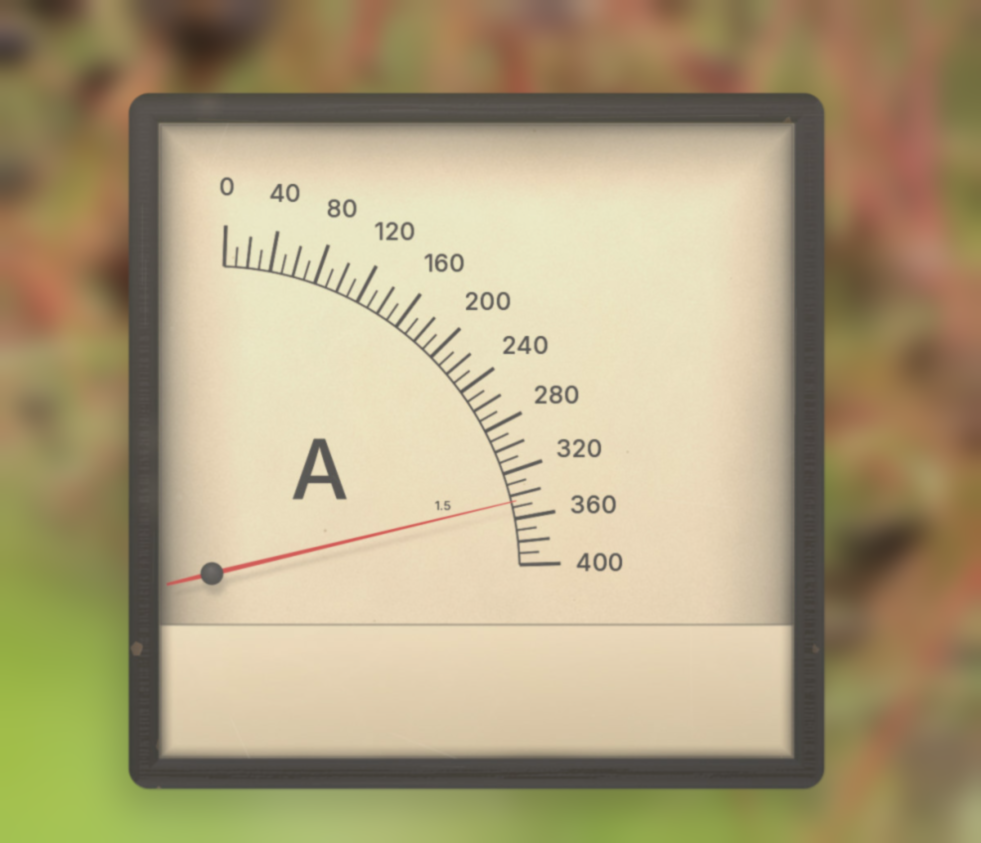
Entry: 345 A
